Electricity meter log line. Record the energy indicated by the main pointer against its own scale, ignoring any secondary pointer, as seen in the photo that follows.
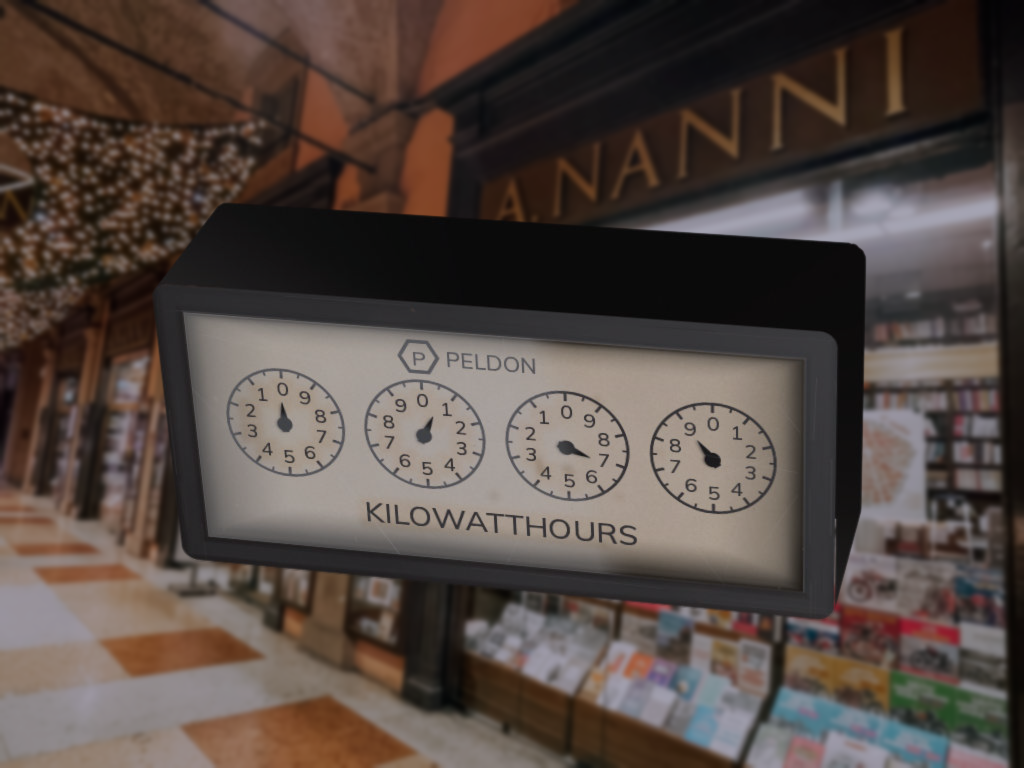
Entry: 69 kWh
